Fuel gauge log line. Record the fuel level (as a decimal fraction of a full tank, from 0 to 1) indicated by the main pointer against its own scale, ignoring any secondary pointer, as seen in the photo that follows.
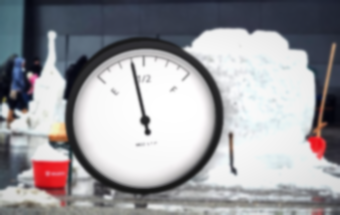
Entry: 0.375
